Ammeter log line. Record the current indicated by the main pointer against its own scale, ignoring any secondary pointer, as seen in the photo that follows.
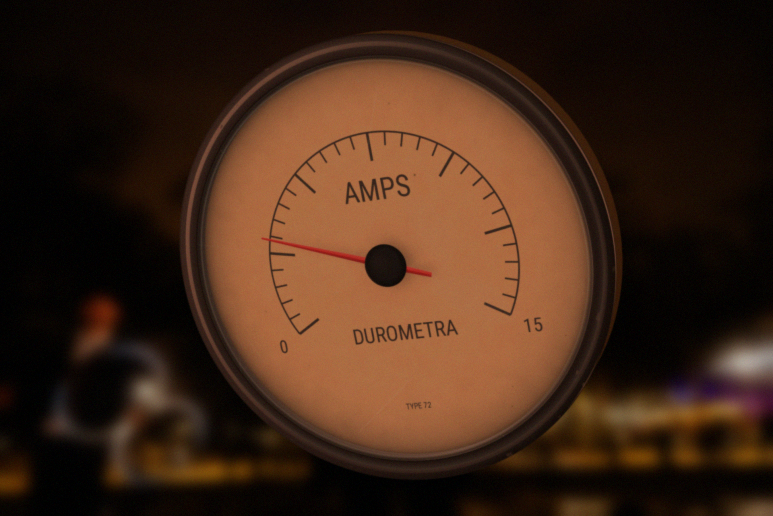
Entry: 3 A
